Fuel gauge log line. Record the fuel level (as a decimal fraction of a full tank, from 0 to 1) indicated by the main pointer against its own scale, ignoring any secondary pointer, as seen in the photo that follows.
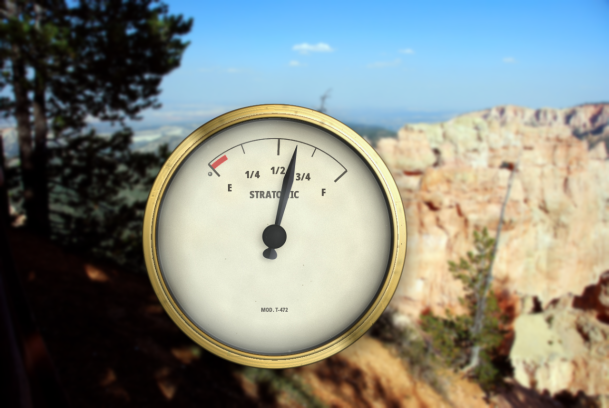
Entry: 0.625
